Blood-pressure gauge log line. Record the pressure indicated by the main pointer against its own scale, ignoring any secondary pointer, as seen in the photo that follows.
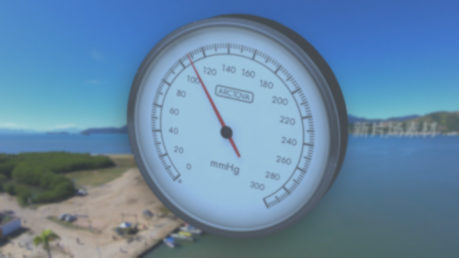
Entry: 110 mmHg
